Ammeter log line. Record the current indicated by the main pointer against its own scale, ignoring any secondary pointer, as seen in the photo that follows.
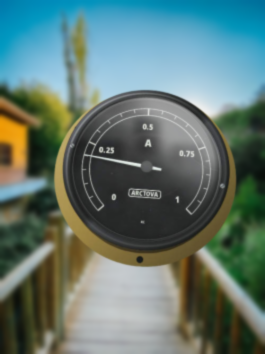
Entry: 0.2 A
